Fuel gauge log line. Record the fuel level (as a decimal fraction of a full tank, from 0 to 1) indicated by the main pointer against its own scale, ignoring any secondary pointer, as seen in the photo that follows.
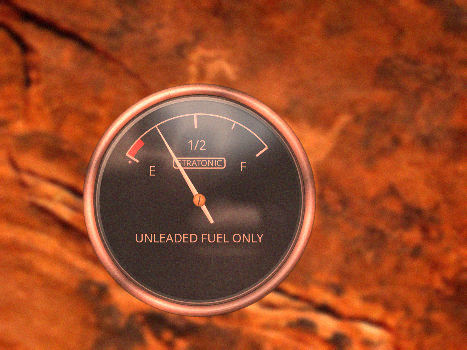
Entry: 0.25
